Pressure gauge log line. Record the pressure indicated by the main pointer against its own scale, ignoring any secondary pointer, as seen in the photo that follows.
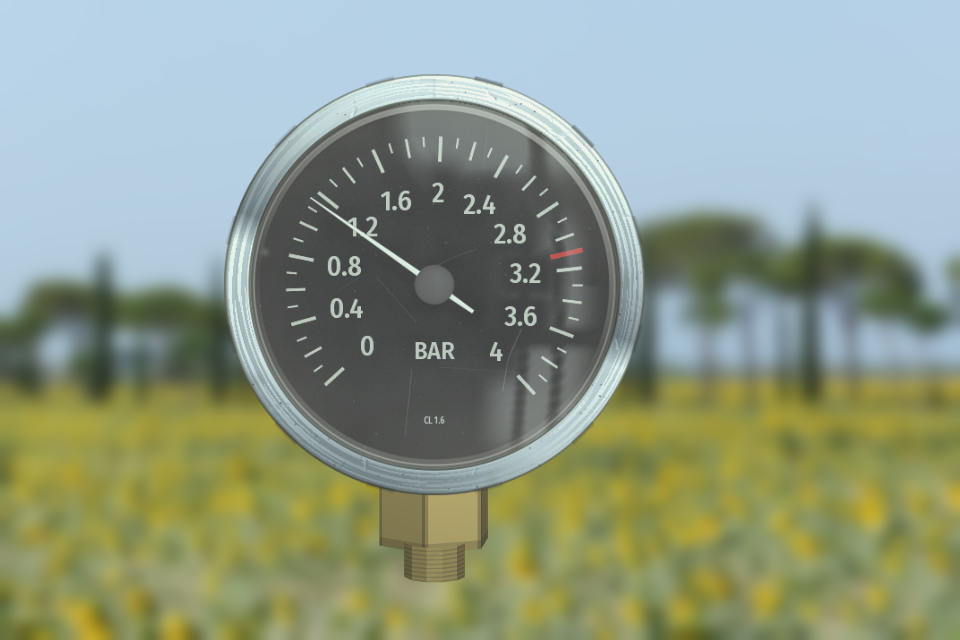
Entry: 1.15 bar
